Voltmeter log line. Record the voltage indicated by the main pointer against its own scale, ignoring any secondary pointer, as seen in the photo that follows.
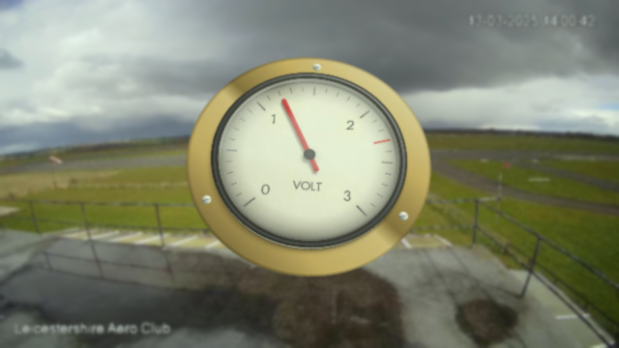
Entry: 1.2 V
